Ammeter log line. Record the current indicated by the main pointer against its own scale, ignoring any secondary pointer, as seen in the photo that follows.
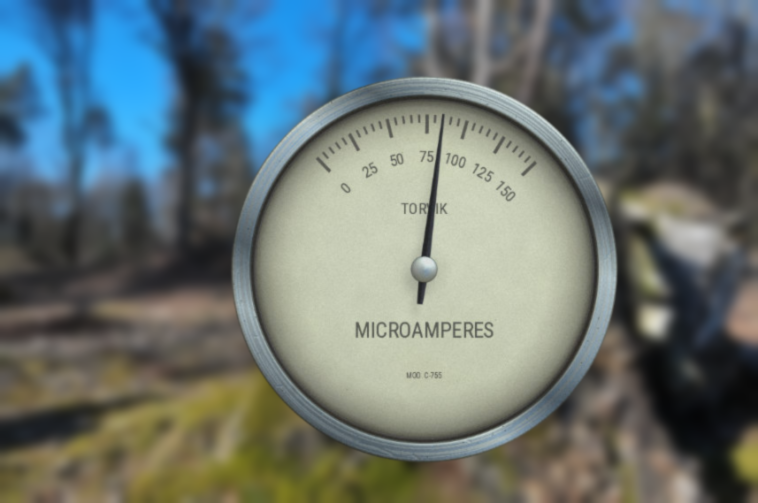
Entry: 85 µA
